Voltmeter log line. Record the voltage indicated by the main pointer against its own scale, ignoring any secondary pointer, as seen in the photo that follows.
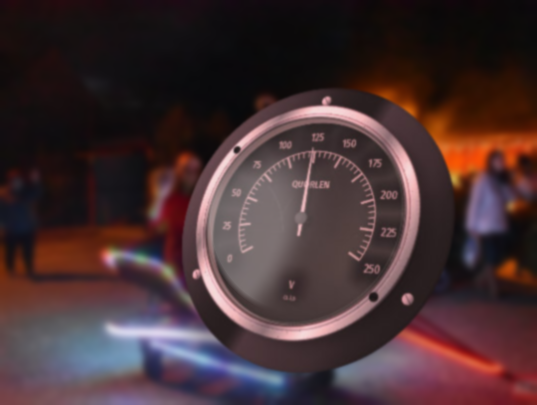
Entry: 125 V
